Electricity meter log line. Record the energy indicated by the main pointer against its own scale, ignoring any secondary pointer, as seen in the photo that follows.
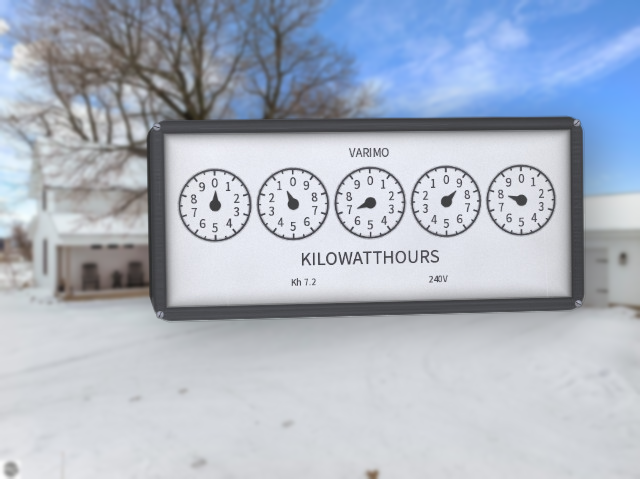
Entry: 688 kWh
